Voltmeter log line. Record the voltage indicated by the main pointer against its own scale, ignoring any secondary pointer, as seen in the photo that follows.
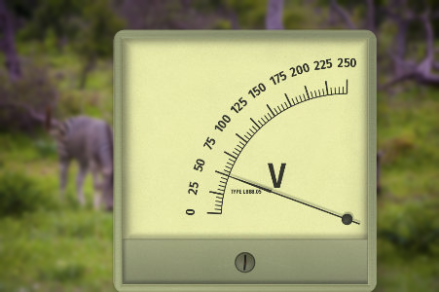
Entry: 50 V
